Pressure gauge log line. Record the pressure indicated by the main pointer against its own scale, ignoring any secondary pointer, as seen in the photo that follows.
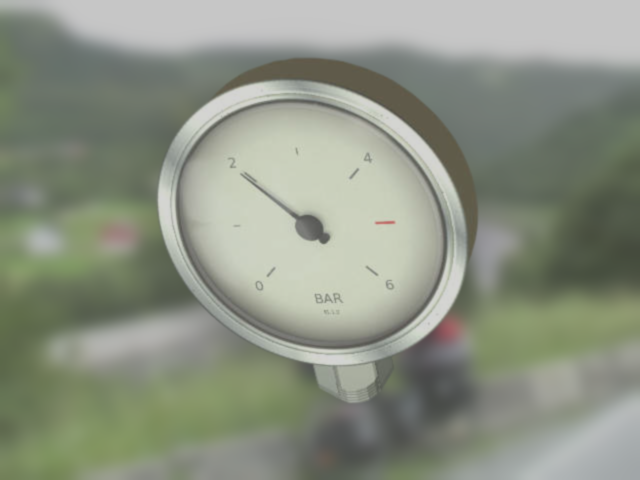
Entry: 2 bar
